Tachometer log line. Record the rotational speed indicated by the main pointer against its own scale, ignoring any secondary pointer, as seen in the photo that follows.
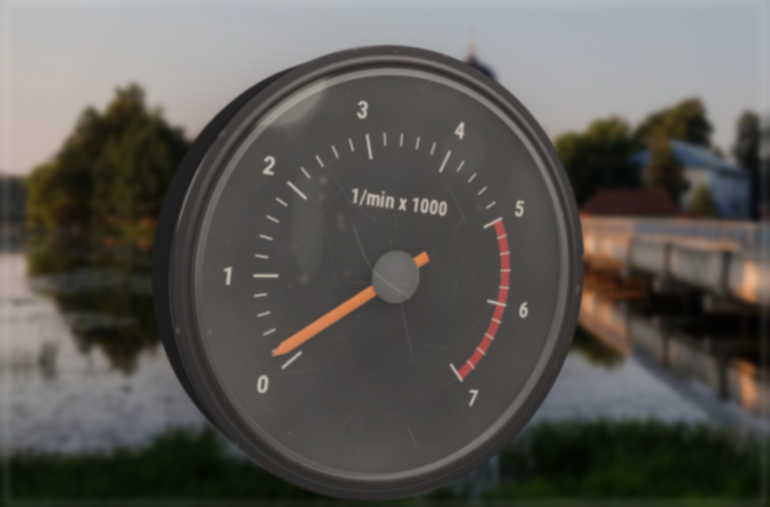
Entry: 200 rpm
